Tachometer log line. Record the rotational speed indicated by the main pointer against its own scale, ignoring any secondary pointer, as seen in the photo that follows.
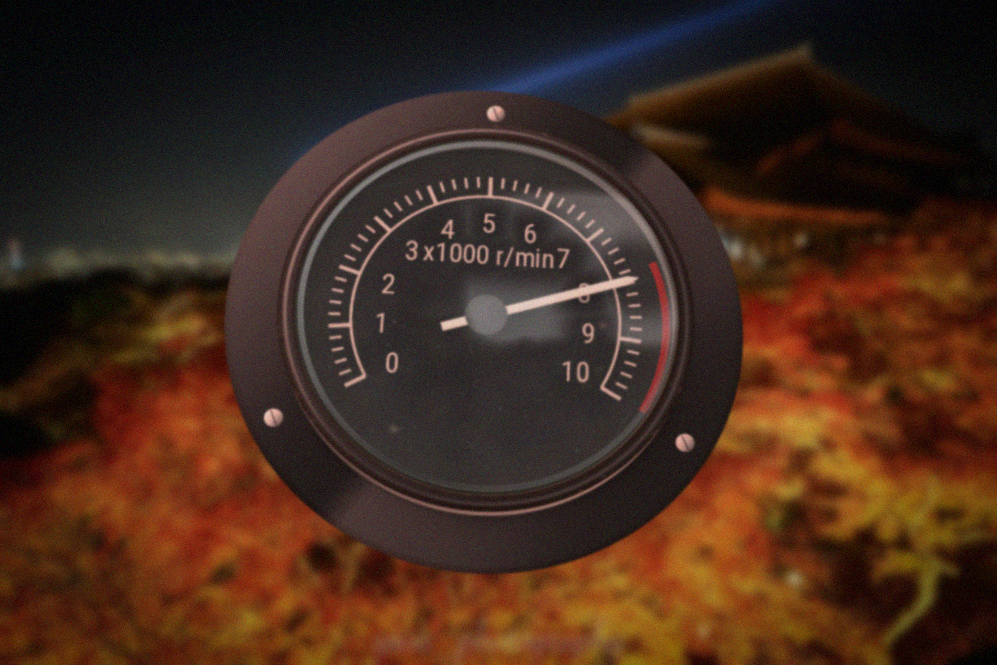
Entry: 8000 rpm
